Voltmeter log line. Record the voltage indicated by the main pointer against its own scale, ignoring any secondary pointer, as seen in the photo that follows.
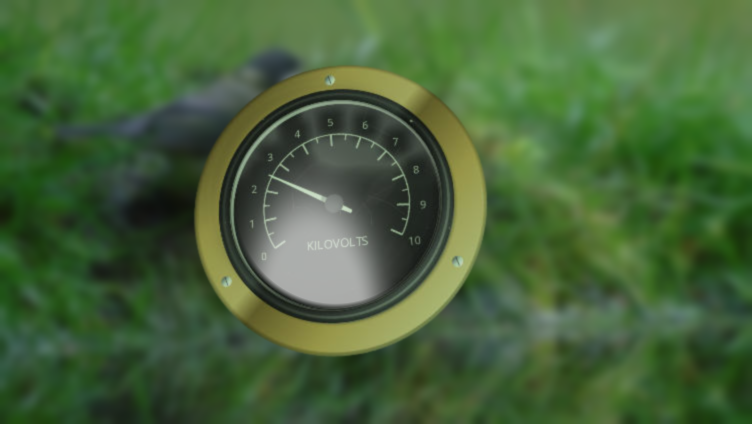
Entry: 2.5 kV
